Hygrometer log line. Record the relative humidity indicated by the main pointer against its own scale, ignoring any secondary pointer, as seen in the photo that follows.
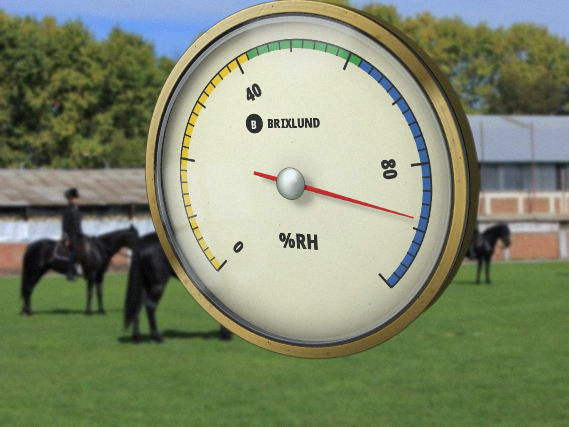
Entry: 88 %
